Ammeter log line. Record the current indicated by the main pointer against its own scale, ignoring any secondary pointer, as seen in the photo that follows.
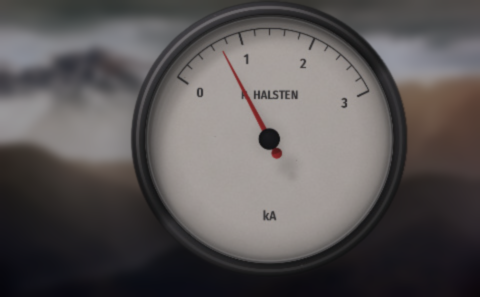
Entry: 0.7 kA
